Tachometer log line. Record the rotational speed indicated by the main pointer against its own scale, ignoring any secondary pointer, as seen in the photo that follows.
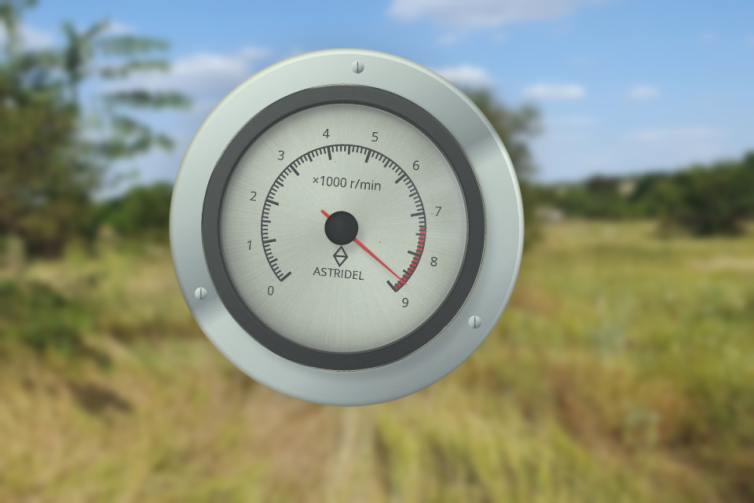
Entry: 8700 rpm
